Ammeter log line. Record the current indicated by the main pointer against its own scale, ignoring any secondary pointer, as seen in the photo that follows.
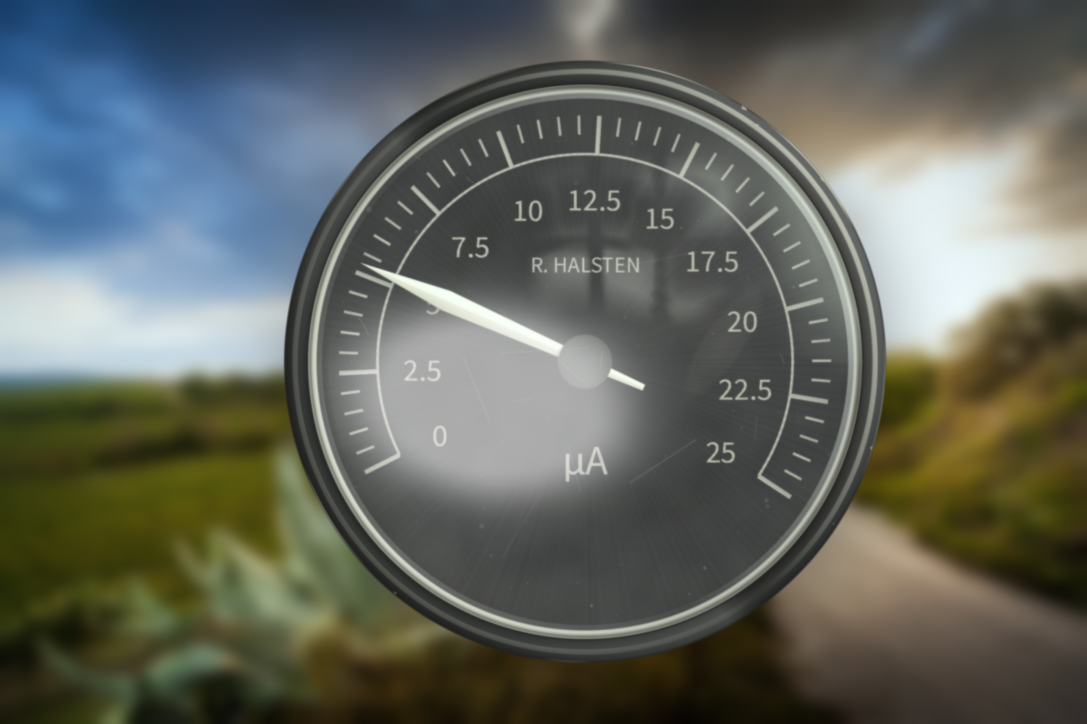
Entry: 5.25 µA
